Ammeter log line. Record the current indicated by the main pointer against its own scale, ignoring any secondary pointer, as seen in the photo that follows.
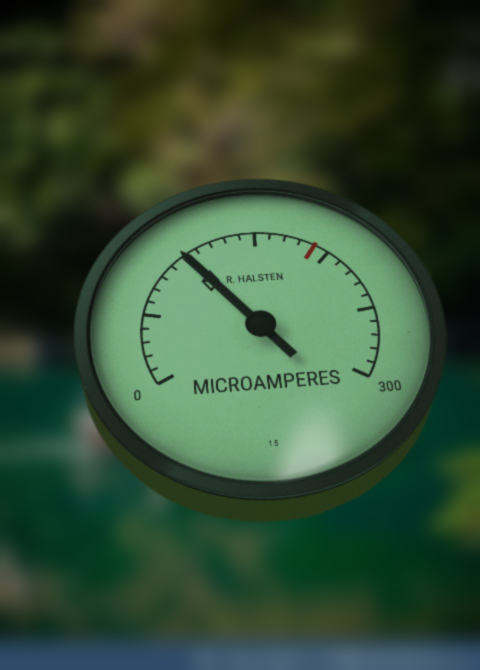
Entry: 100 µA
